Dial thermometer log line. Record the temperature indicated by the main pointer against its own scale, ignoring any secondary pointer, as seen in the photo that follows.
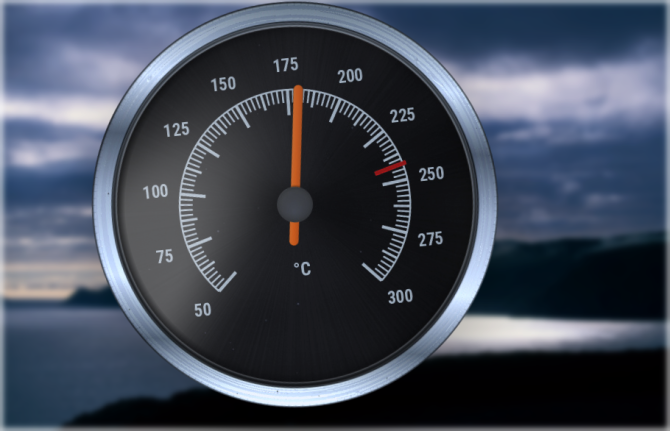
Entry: 180 °C
